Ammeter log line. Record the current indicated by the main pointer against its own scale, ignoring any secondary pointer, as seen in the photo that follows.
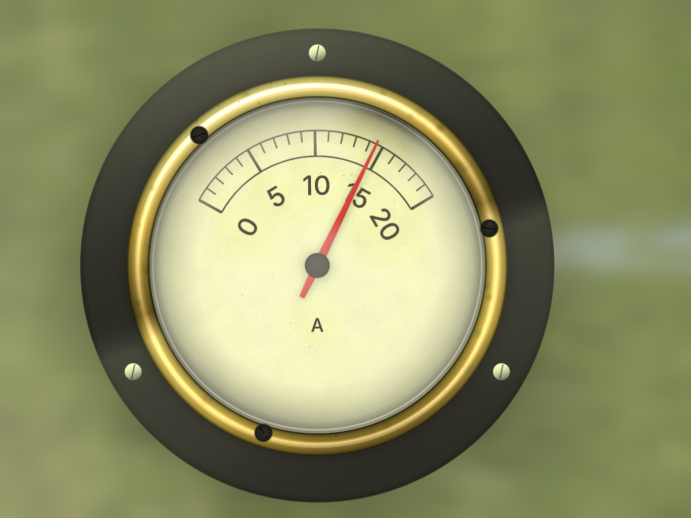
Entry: 14.5 A
